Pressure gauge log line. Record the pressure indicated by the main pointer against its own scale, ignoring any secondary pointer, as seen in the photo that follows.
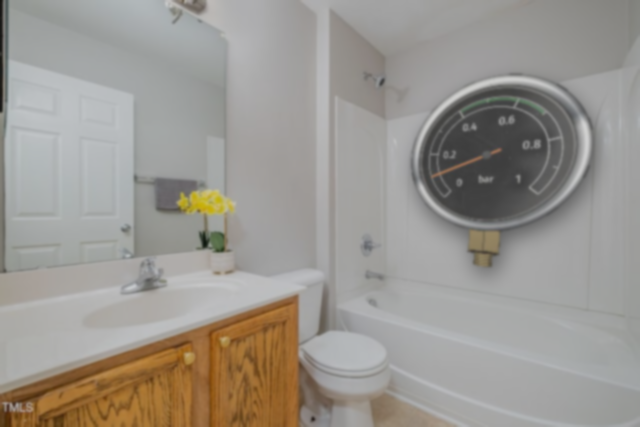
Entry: 0.1 bar
